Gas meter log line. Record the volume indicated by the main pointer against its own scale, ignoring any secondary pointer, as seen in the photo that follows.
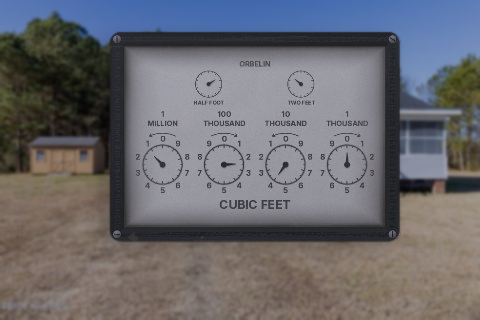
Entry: 124000 ft³
